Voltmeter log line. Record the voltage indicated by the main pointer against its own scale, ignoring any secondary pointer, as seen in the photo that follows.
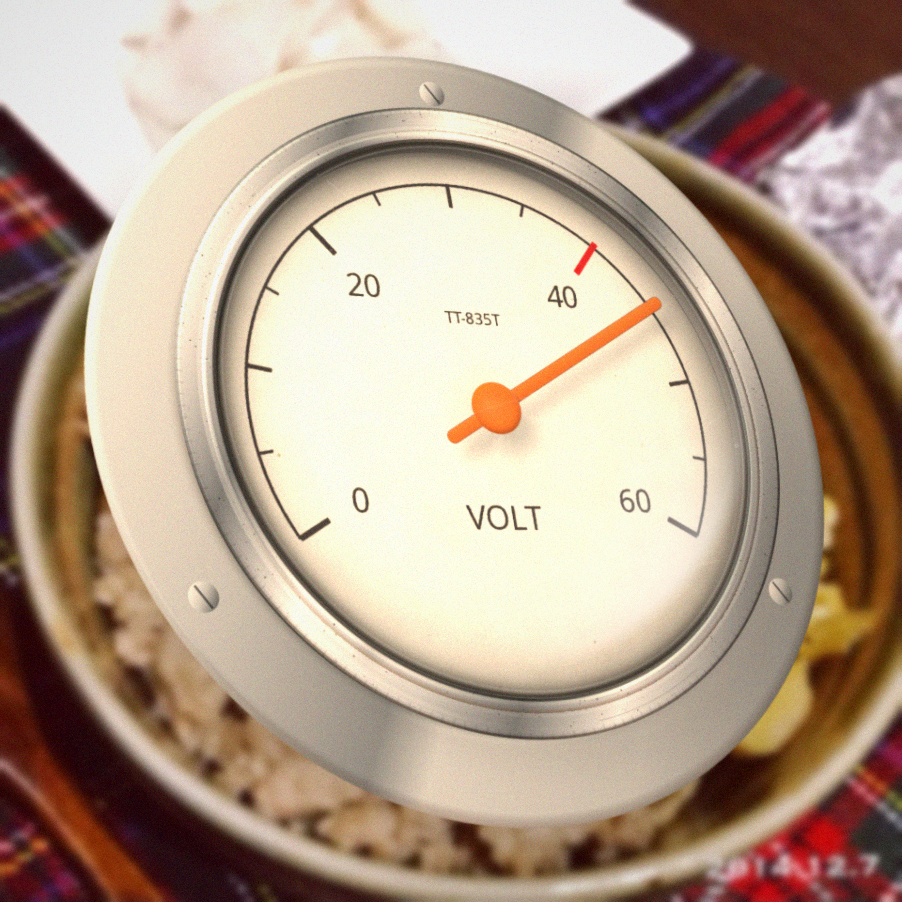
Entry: 45 V
